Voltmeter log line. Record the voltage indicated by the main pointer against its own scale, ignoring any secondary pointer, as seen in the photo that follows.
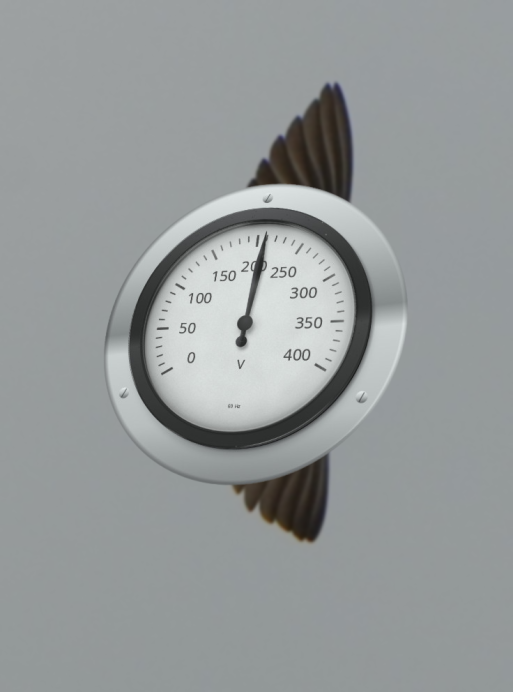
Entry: 210 V
